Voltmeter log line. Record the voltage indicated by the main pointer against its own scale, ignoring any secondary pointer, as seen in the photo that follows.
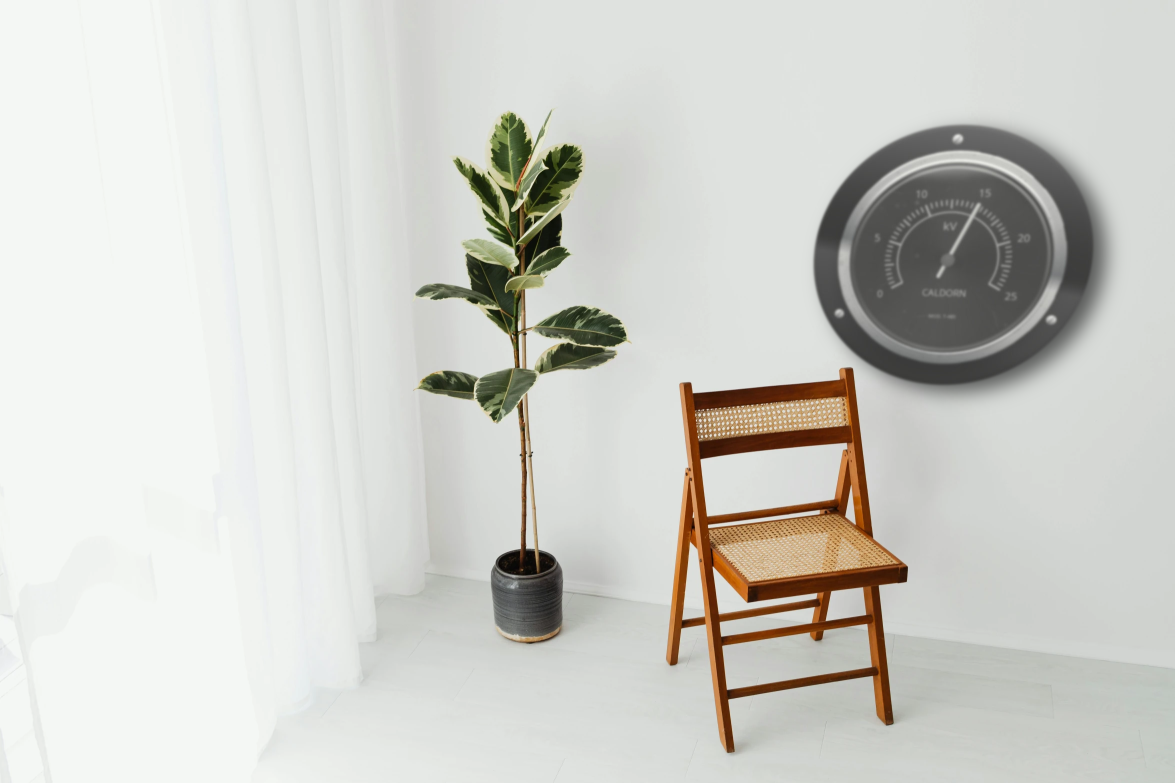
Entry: 15 kV
